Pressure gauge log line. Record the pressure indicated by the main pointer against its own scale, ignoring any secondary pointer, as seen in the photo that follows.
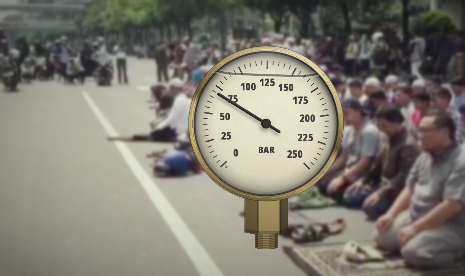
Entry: 70 bar
